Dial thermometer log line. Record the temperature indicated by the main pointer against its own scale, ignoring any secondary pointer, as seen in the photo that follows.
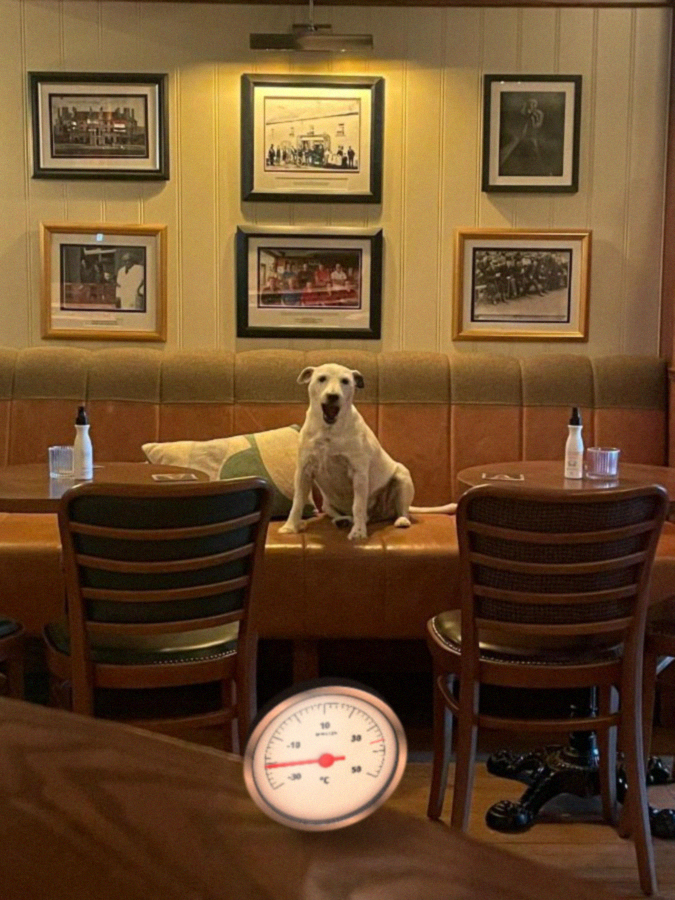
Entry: -20 °C
